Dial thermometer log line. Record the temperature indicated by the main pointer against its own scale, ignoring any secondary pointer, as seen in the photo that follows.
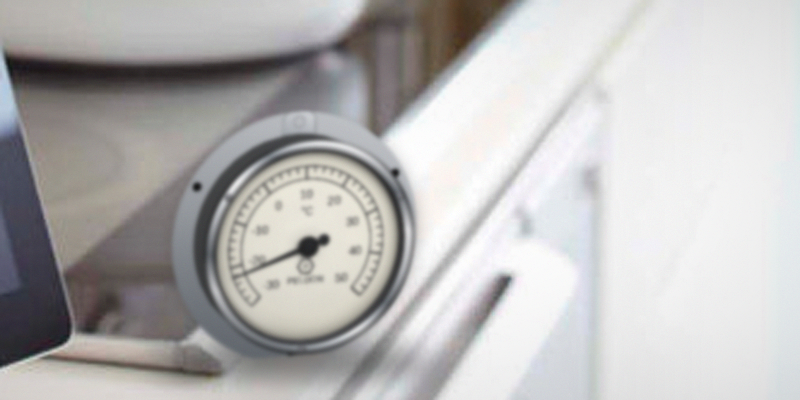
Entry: -22 °C
